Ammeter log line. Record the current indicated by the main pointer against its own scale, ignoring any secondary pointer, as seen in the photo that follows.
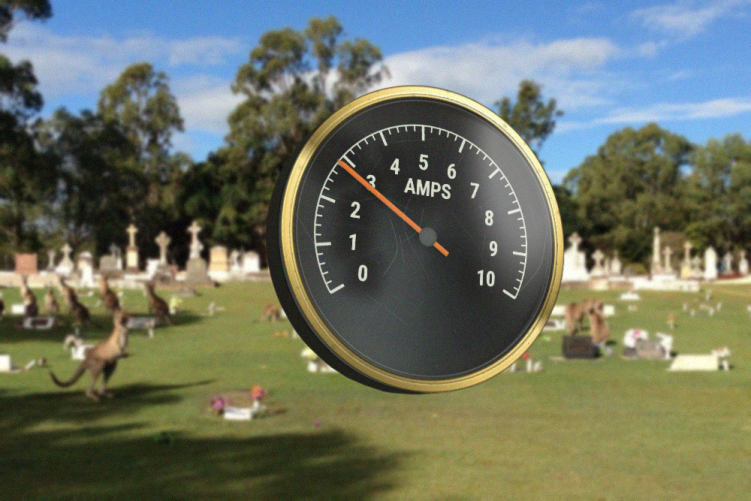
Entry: 2.8 A
